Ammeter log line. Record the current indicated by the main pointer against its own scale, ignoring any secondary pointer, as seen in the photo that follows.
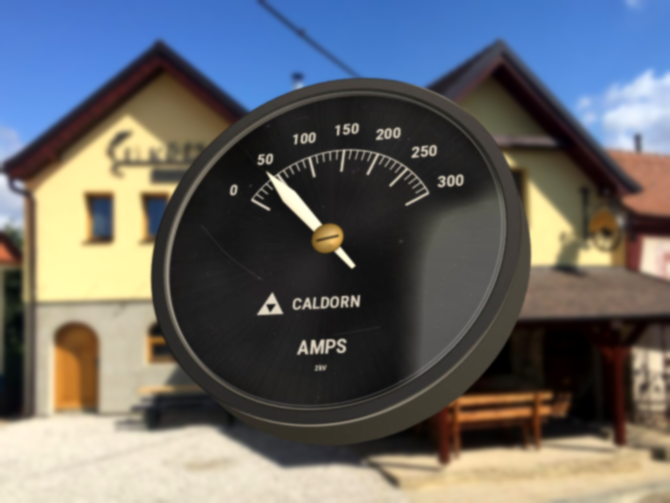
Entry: 40 A
